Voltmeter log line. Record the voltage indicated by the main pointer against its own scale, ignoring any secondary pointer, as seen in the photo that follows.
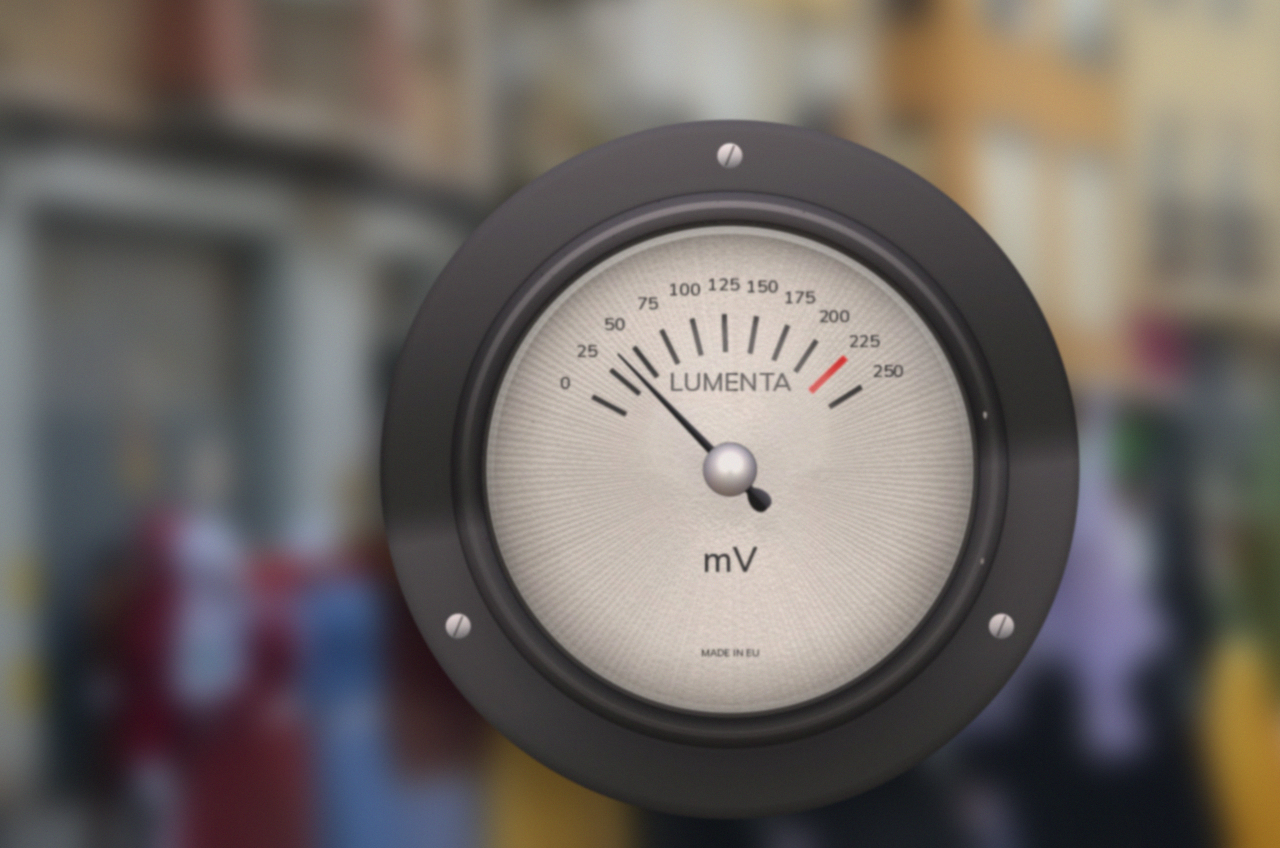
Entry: 37.5 mV
